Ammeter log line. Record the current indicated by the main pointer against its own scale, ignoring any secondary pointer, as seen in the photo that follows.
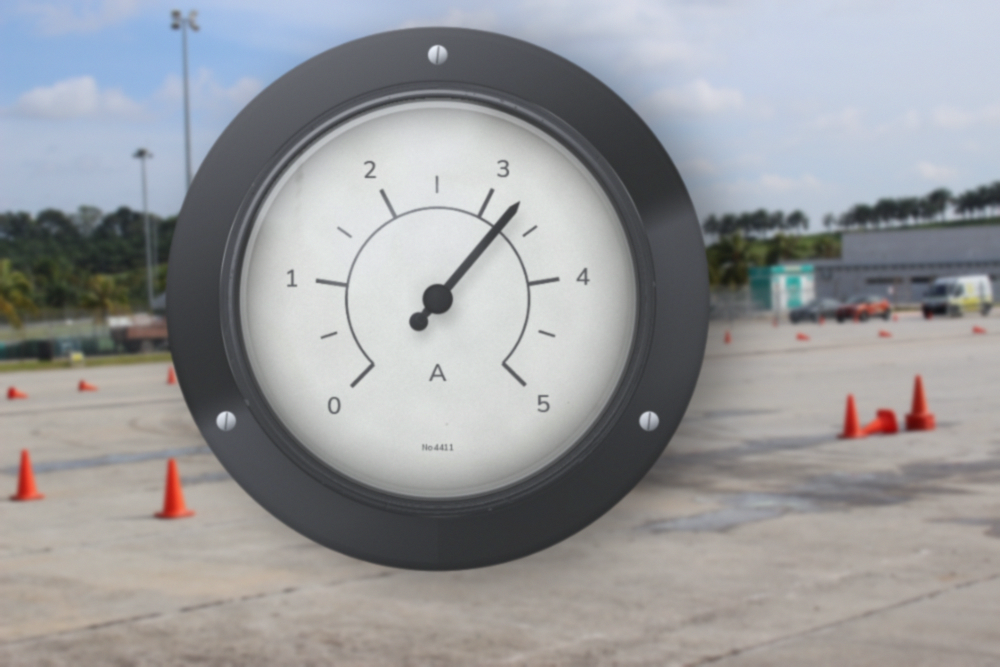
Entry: 3.25 A
